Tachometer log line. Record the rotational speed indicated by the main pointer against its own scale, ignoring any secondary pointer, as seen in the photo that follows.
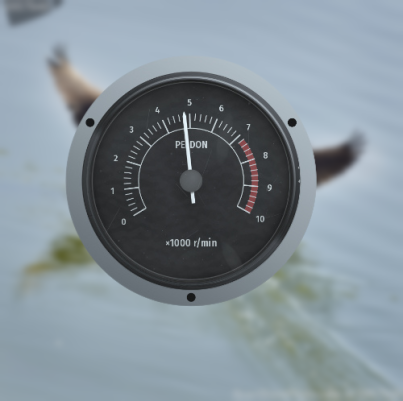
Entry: 4800 rpm
